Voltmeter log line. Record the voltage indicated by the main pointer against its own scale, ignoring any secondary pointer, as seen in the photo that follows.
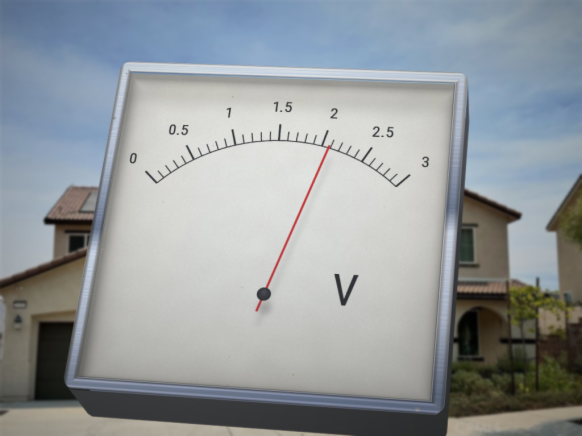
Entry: 2.1 V
